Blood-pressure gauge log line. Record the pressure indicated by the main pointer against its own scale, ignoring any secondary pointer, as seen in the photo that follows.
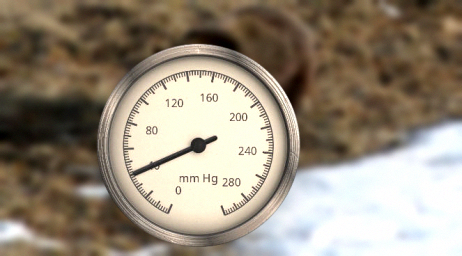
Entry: 40 mmHg
